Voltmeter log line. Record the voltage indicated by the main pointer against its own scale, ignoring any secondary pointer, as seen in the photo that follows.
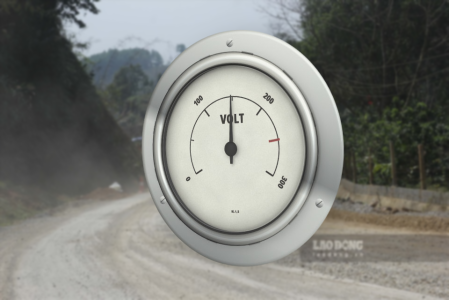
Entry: 150 V
